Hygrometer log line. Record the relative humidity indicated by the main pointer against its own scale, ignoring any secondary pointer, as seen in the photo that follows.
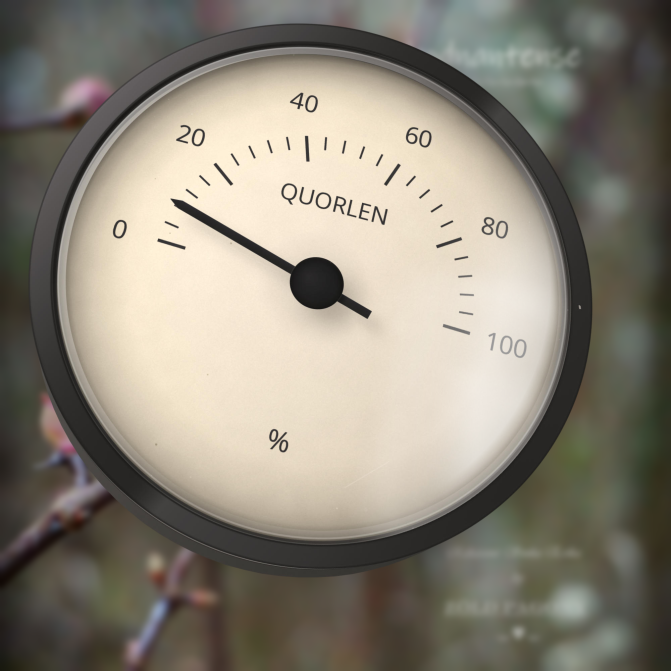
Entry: 8 %
